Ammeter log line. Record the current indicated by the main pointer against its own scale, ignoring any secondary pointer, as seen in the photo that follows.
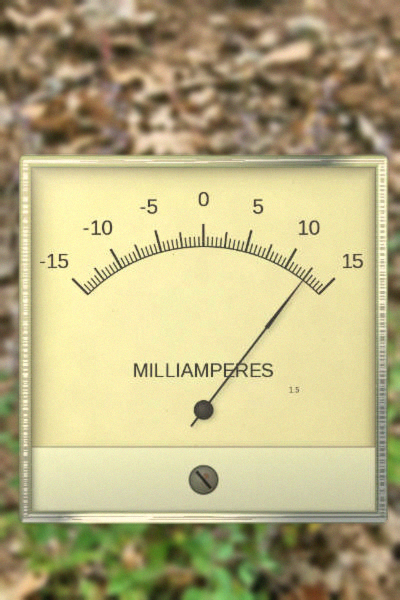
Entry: 12.5 mA
